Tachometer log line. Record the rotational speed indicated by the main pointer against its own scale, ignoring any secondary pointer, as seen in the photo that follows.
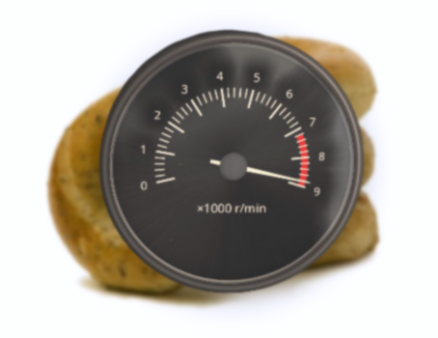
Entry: 8800 rpm
